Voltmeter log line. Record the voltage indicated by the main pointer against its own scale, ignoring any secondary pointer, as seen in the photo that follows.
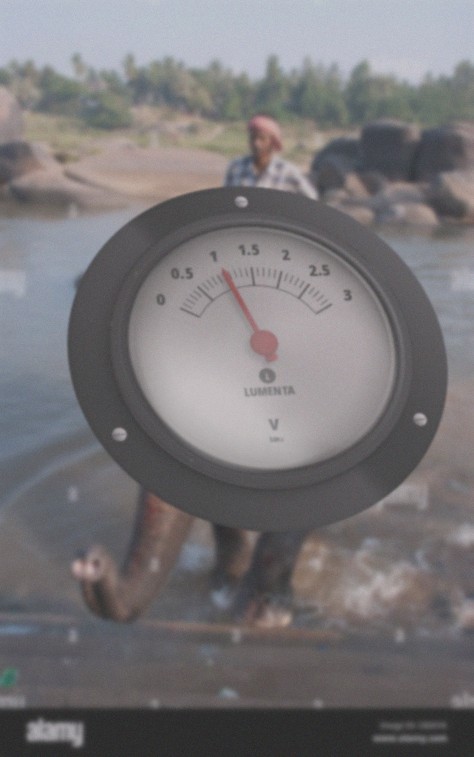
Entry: 1 V
